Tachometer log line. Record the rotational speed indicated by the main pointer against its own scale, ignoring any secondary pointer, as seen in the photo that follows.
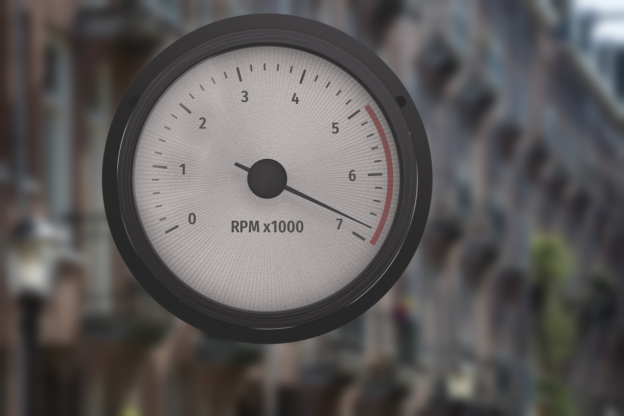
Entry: 6800 rpm
